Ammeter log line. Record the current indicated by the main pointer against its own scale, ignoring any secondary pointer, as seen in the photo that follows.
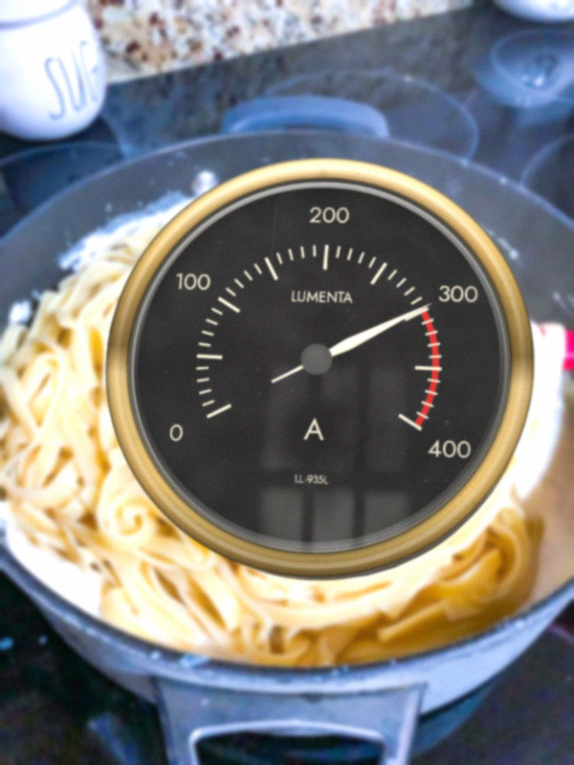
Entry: 300 A
